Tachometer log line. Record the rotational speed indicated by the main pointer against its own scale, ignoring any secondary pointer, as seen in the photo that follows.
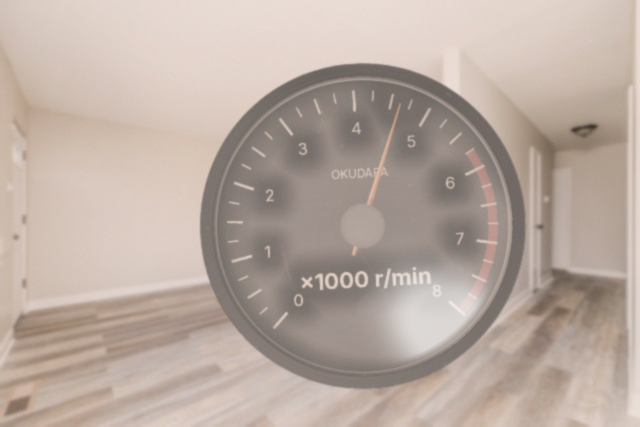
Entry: 4625 rpm
